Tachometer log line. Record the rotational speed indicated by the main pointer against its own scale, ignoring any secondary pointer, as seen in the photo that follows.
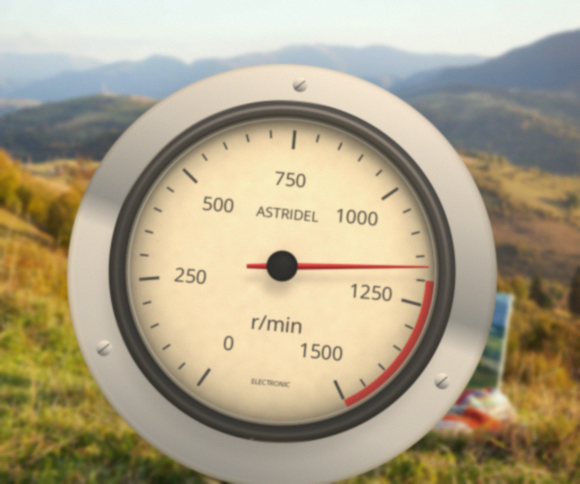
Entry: 1175 rpm
